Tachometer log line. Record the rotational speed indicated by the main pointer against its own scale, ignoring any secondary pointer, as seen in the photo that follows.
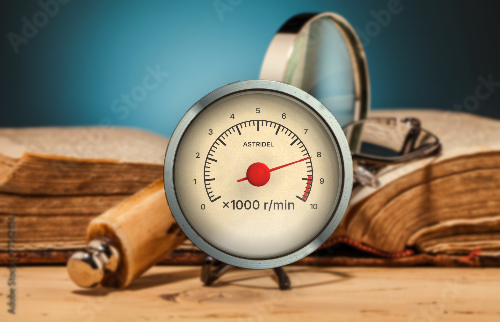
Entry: 8000 rpm
